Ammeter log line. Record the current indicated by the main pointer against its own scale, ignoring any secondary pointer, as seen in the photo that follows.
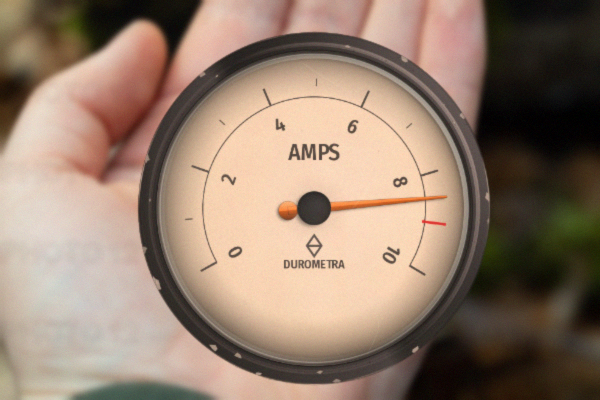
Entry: 8.5 A
